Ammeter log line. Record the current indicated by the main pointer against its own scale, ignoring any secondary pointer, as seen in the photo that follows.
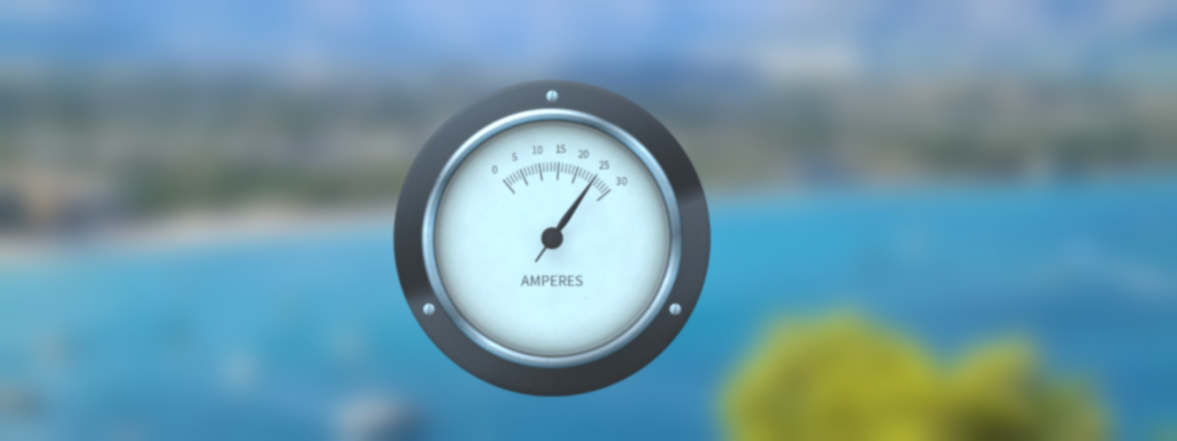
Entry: 25 A
